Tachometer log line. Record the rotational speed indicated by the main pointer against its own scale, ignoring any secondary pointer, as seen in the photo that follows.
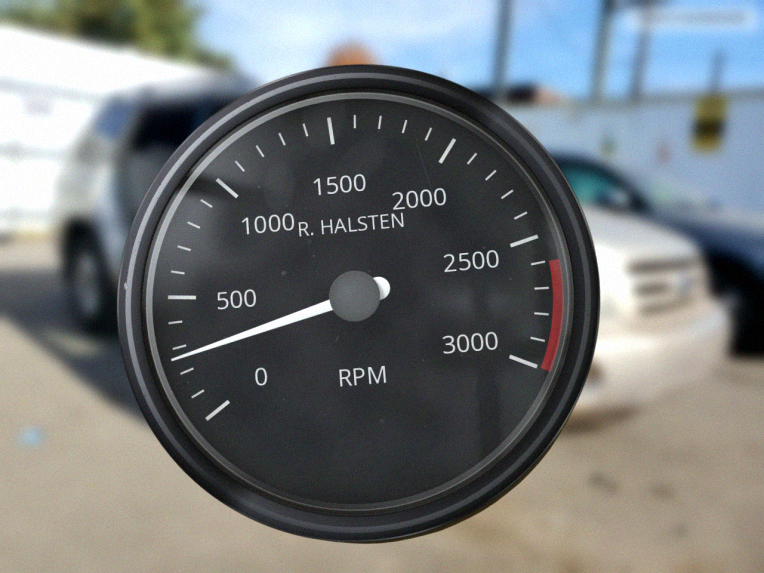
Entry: 250 rpm
